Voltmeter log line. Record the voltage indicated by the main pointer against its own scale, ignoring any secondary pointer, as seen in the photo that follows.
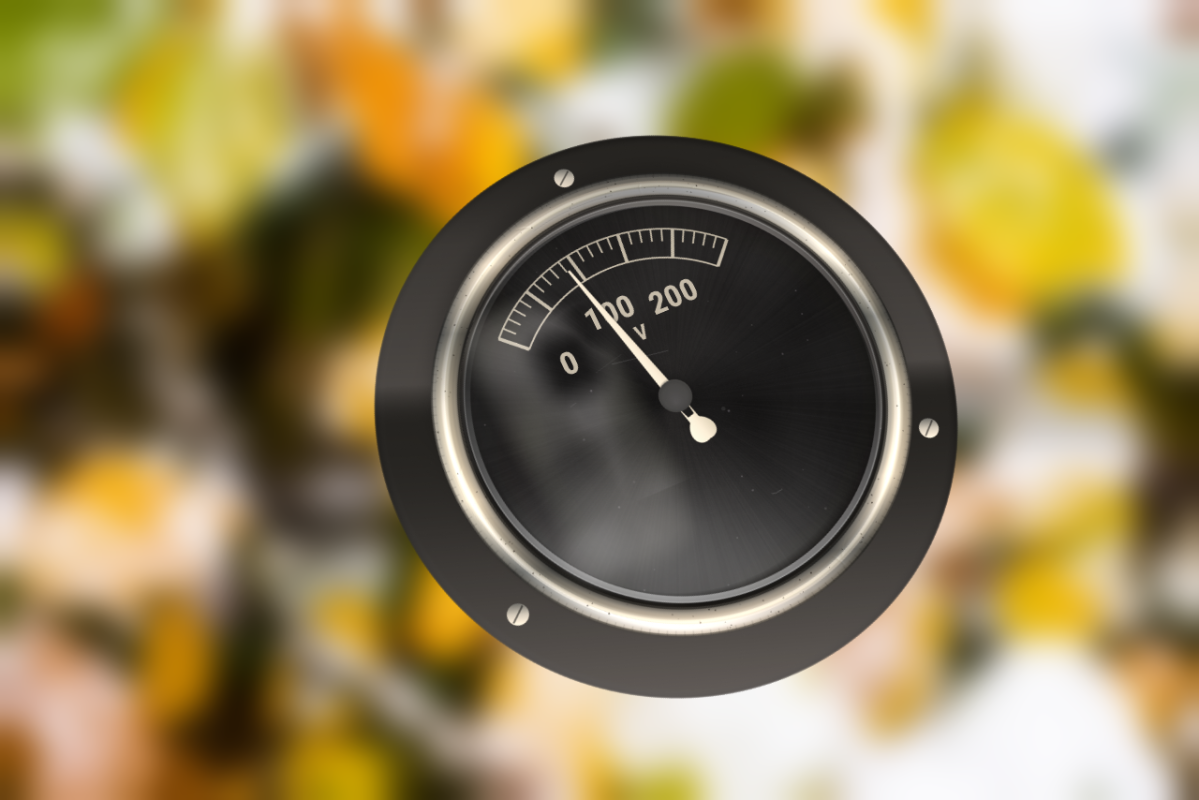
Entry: 90 V
